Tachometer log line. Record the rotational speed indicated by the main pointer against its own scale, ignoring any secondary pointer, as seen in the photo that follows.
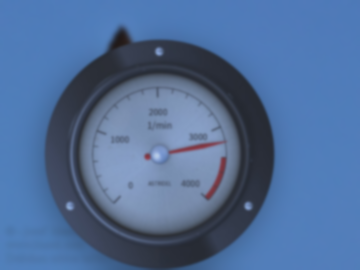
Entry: 3200 rpm
